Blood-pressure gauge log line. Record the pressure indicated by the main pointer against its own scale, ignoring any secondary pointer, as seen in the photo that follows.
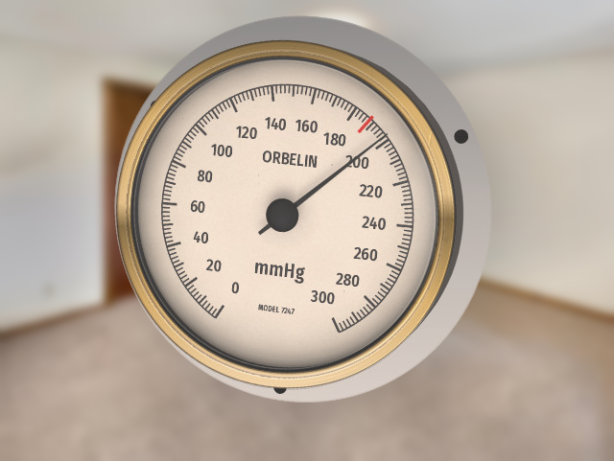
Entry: 198 mmHg
